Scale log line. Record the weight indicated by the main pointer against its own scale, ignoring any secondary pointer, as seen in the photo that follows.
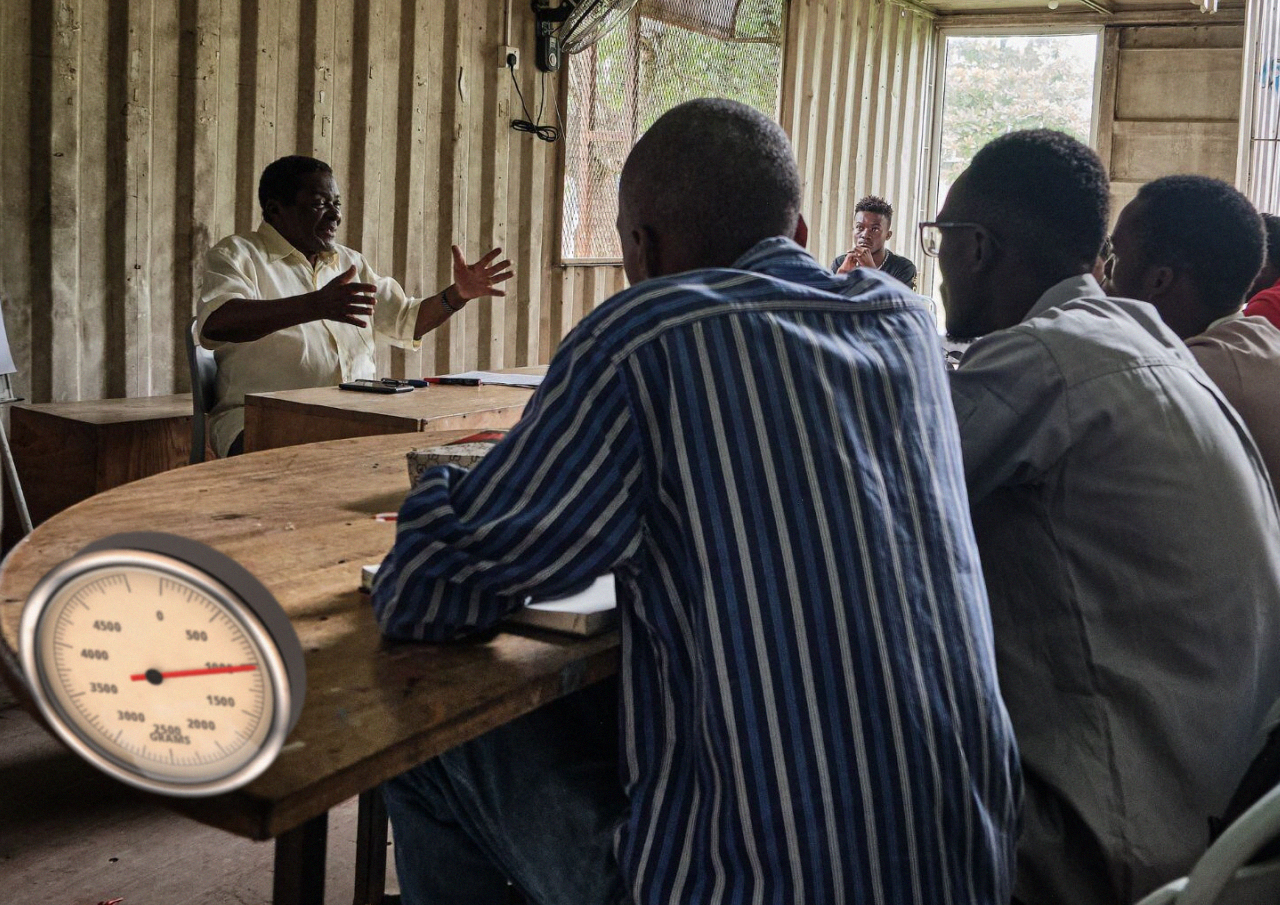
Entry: 1000 g
